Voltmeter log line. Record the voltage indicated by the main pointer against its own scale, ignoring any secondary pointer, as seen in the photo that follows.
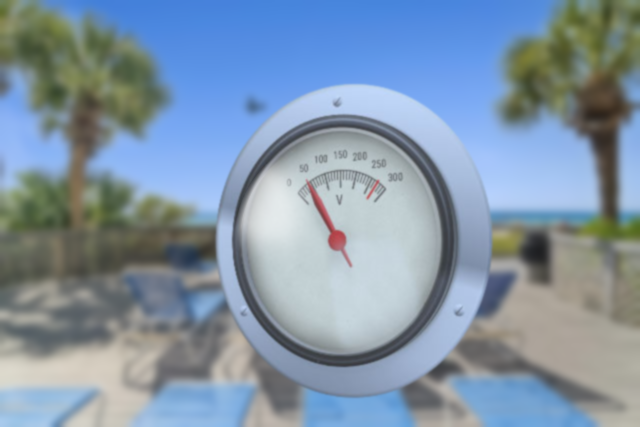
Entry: 50 V
